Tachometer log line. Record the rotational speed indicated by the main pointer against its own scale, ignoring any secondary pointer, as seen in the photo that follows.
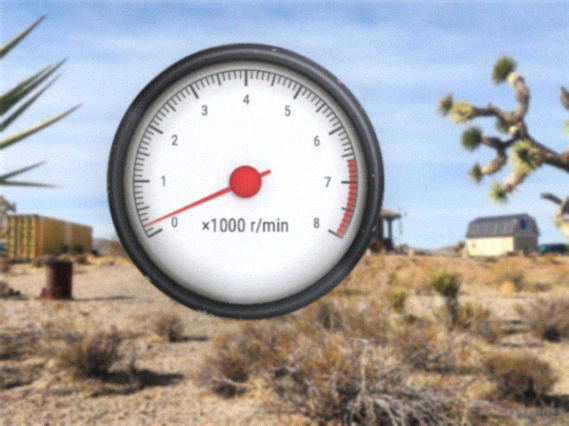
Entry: 200 rpm
